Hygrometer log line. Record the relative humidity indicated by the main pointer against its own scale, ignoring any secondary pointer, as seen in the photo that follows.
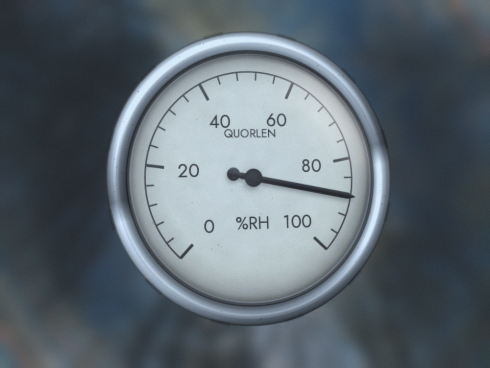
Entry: 88 %
